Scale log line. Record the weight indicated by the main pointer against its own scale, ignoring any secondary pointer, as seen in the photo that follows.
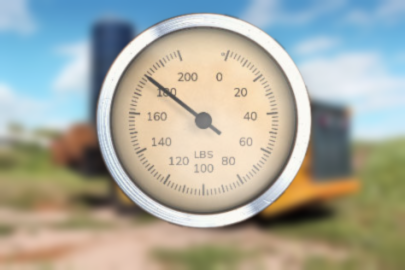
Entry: 180 lb
